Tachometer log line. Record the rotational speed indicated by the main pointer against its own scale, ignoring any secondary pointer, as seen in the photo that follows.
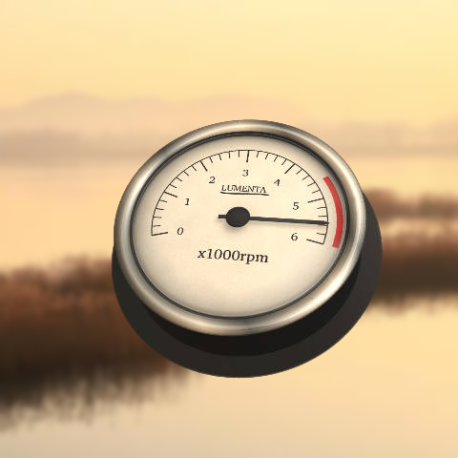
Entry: 5600 rpm
